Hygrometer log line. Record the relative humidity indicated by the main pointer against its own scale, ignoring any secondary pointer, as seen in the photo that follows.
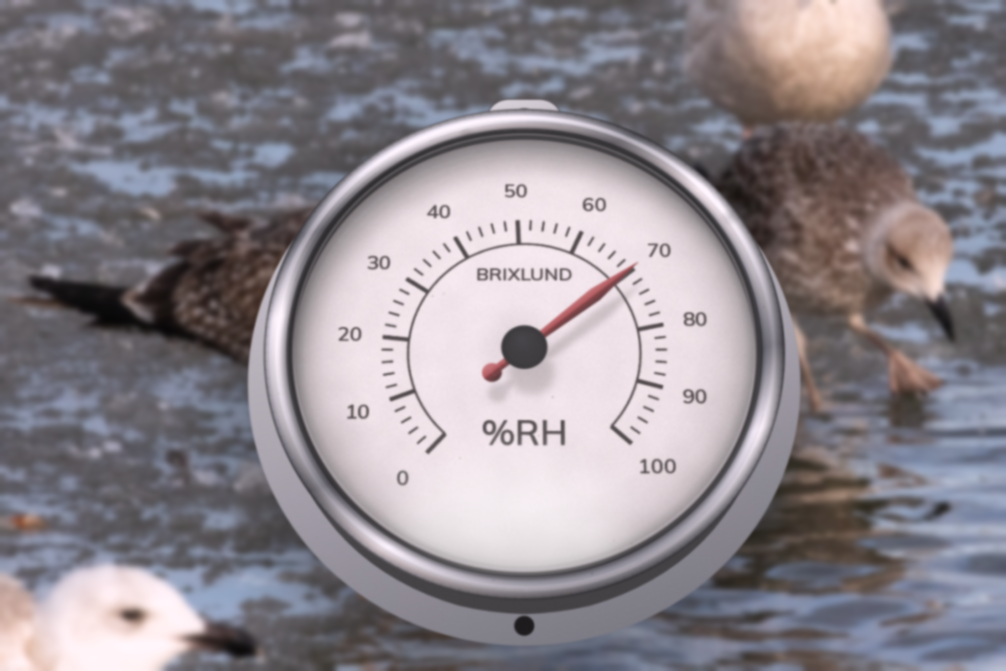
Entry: 70 %
